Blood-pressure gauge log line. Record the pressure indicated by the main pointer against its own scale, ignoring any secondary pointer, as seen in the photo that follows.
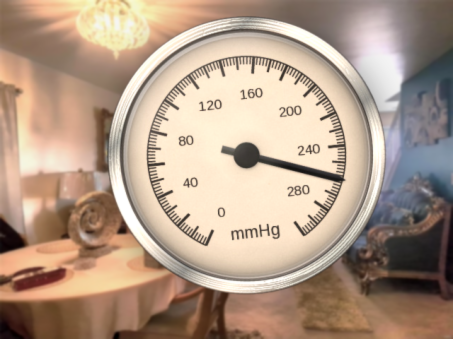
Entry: 260 mmHg
